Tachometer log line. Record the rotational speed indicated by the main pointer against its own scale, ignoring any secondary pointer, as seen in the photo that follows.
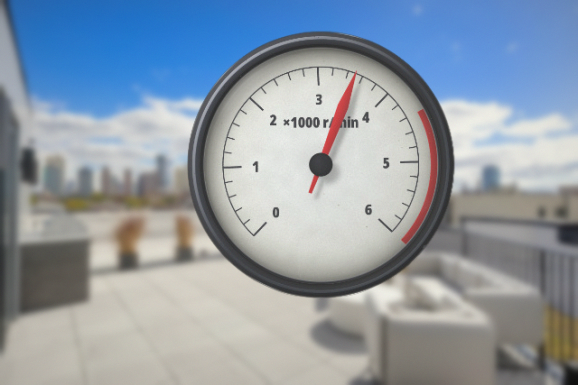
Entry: 3500 rpm
